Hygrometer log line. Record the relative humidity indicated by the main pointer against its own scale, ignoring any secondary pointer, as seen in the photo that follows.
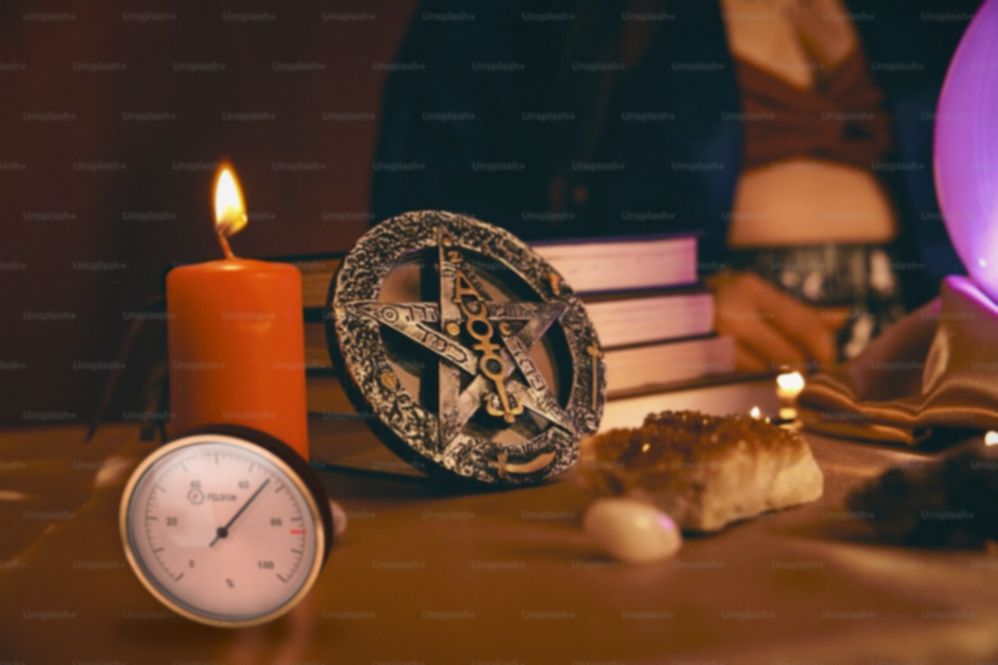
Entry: 66 %
